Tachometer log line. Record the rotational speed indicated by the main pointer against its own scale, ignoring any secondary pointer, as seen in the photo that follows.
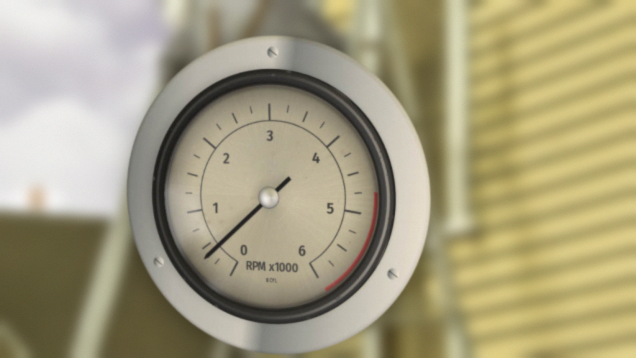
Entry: 375 rpm
